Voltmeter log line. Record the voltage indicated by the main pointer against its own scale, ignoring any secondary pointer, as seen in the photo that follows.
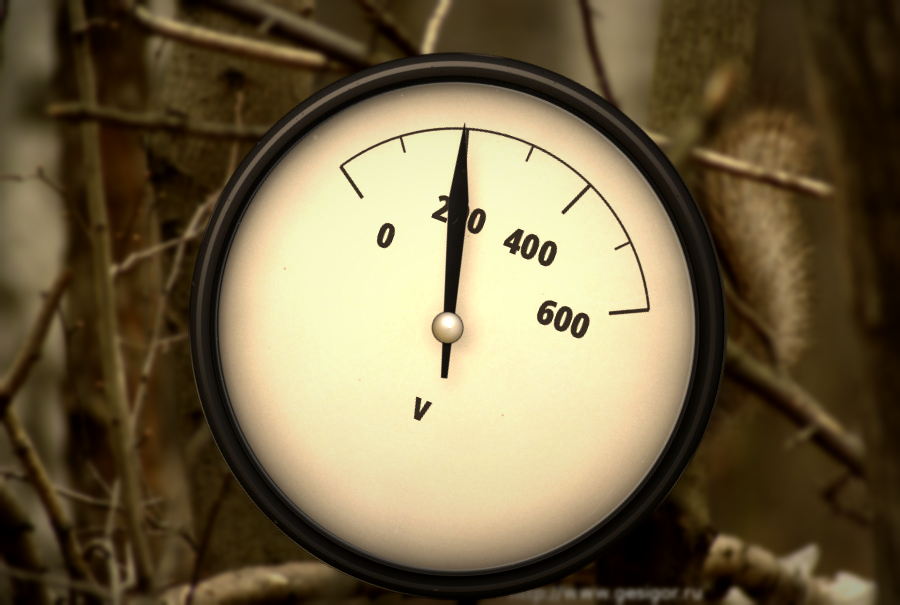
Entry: 200 V
